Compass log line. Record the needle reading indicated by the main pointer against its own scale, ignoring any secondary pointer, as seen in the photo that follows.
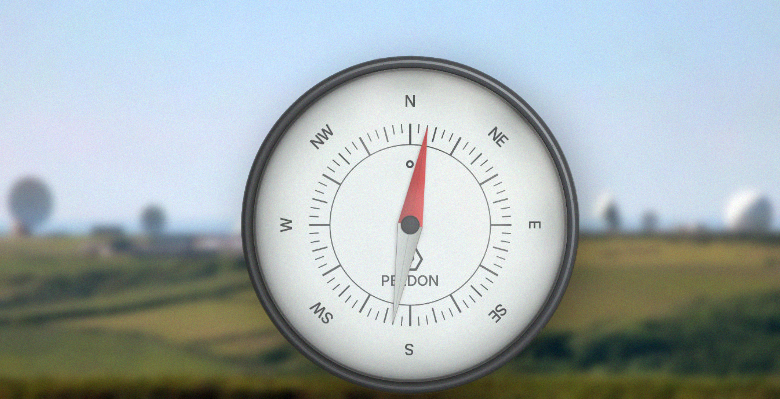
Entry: 10 °
